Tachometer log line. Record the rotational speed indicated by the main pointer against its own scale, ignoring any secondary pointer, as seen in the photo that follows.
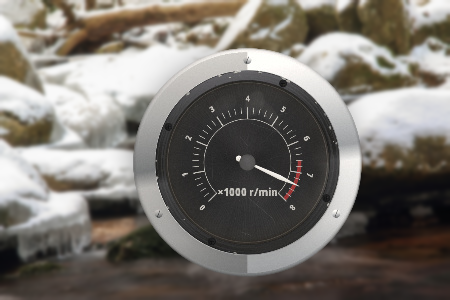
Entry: 7400 rpm
